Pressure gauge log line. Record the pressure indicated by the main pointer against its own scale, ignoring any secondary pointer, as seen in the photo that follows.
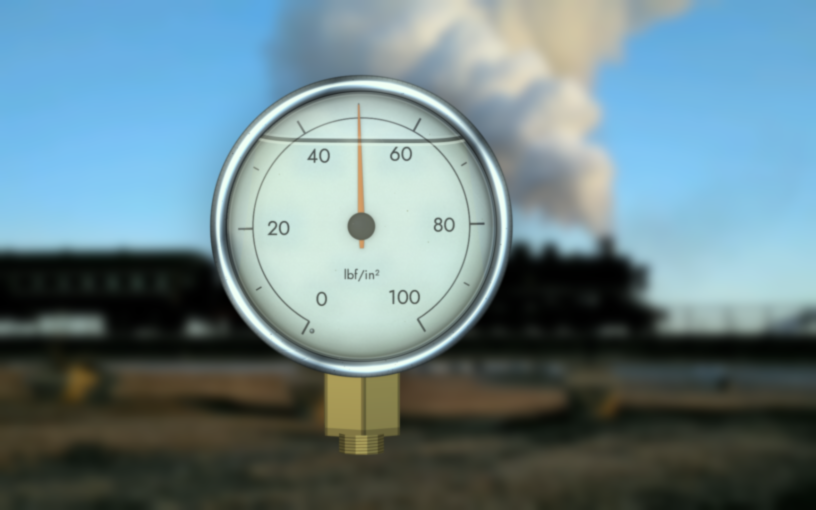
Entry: 50 psi
